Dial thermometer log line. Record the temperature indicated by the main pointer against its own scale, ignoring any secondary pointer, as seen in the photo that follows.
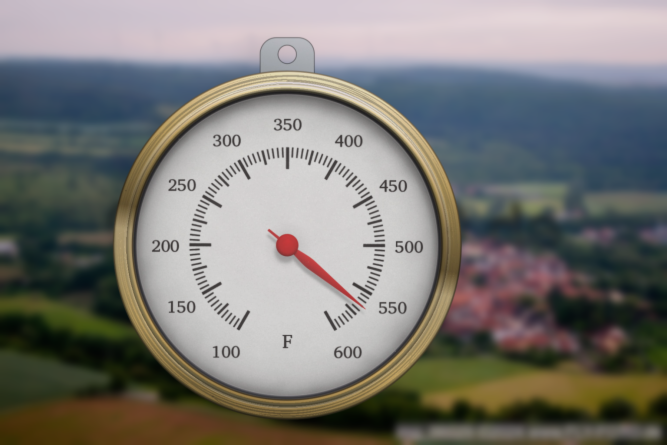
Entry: 565 °F
